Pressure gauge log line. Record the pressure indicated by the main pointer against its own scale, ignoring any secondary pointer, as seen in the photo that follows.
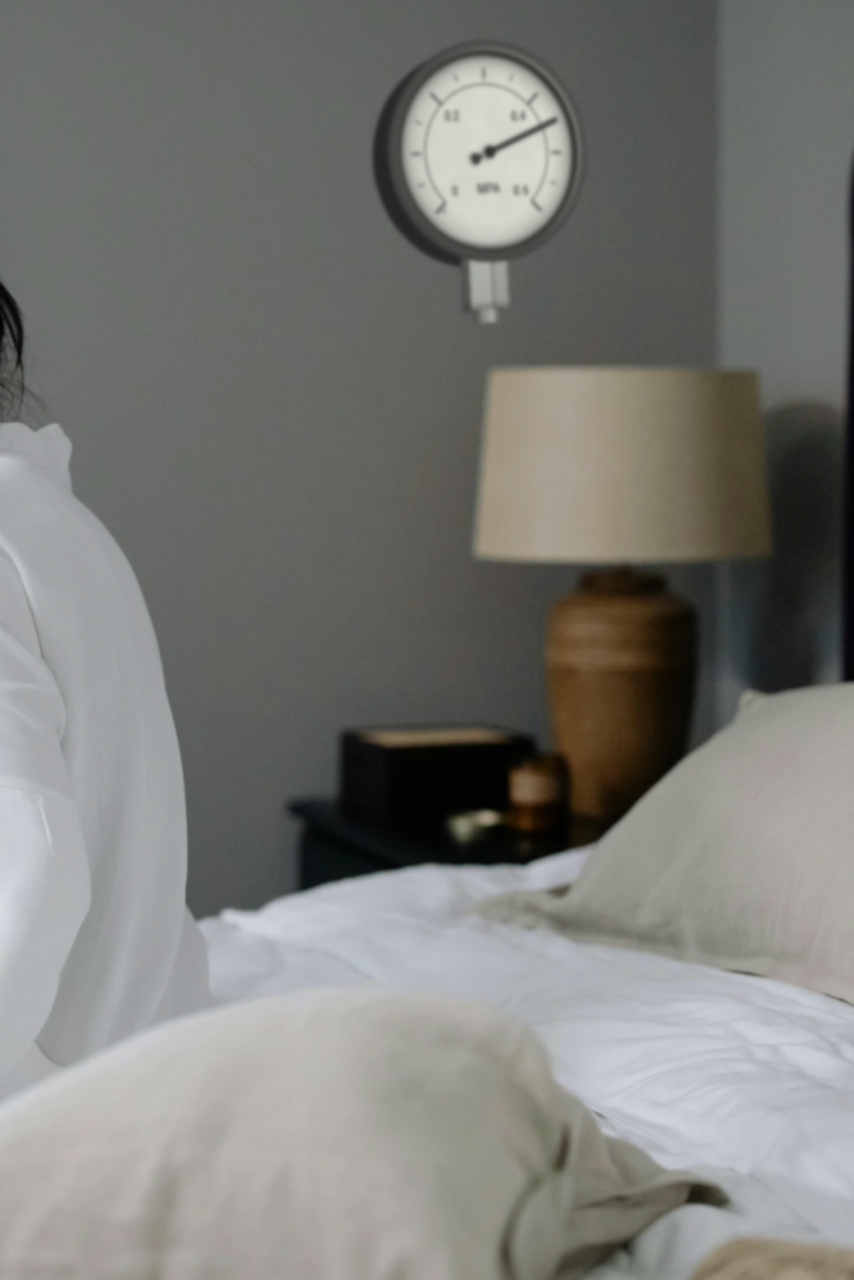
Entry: 0.45 MPa
